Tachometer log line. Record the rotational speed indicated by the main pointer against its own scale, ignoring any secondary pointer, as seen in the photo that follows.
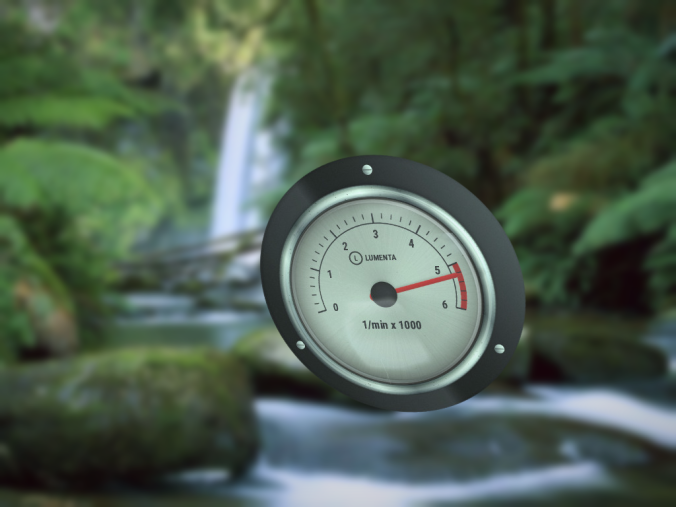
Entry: 5200 rpm
